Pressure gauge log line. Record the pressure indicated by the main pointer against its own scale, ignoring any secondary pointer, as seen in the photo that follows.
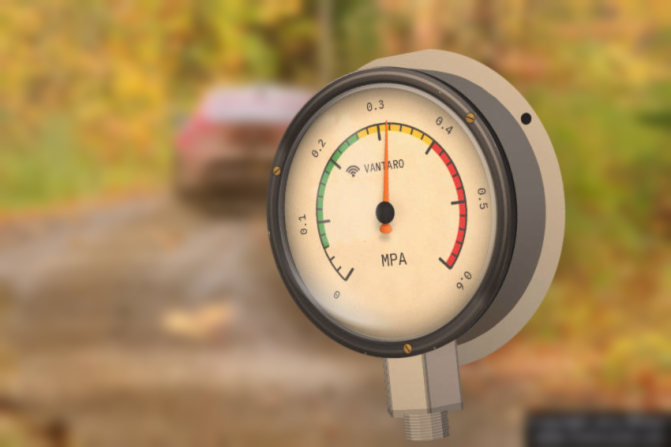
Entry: 0.32 MPa
